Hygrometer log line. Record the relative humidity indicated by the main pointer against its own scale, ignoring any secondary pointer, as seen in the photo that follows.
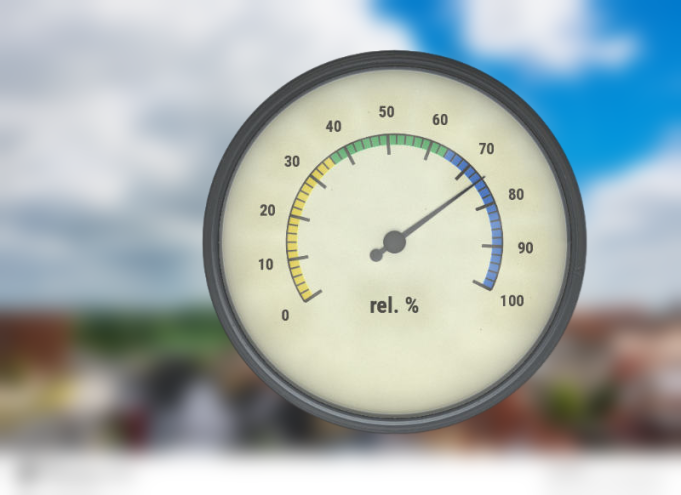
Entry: 74 %
